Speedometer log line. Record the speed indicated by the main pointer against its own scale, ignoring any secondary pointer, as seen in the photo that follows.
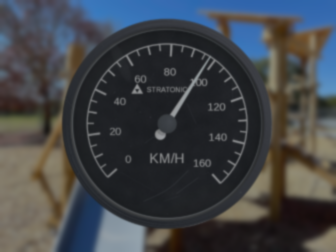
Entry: 97.5 km/h
